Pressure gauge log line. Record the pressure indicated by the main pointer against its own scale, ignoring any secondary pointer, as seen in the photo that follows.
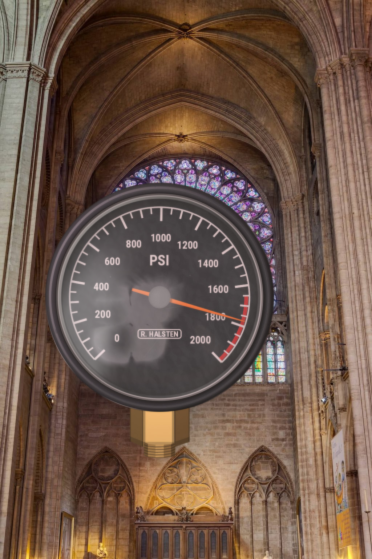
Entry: 1775 psi
